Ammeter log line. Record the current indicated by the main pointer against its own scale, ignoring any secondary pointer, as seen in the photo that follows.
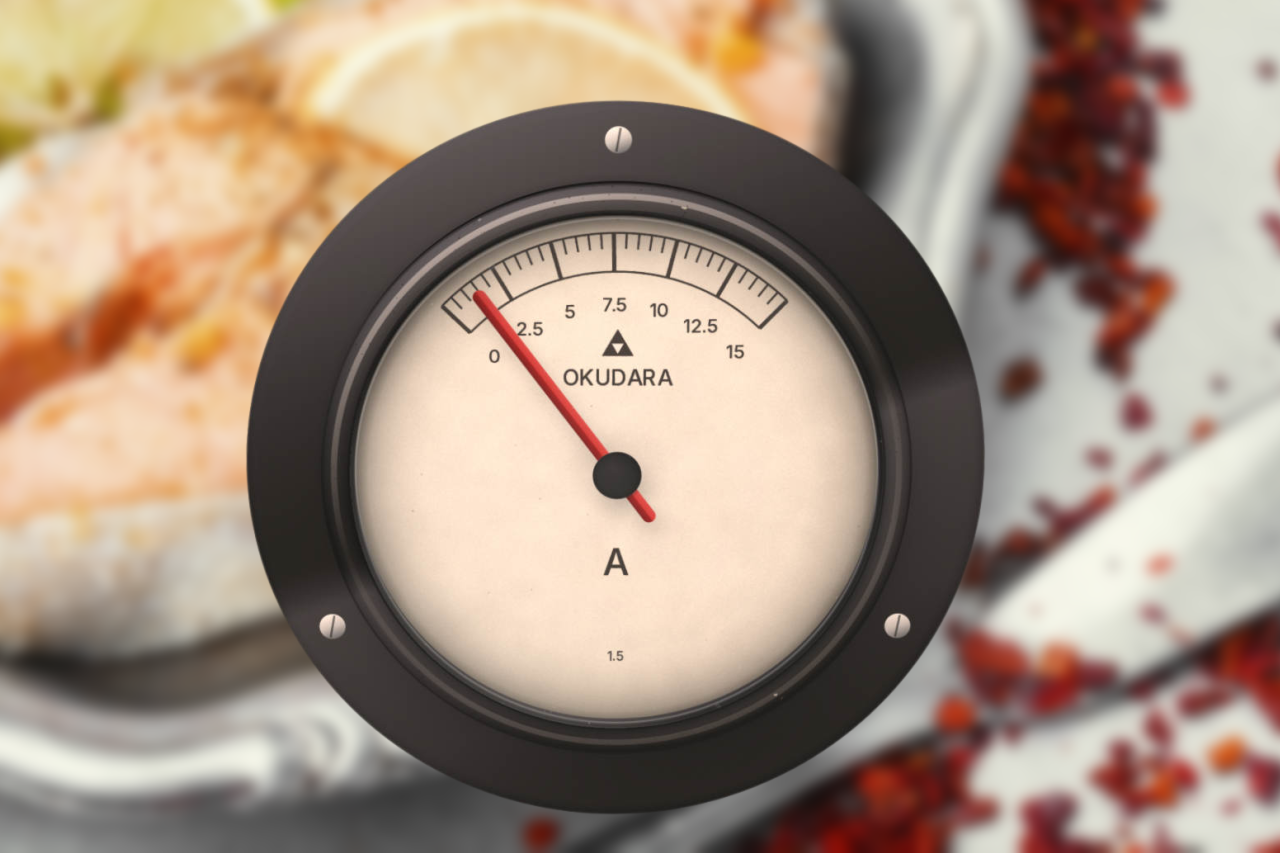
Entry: 1.5 A
